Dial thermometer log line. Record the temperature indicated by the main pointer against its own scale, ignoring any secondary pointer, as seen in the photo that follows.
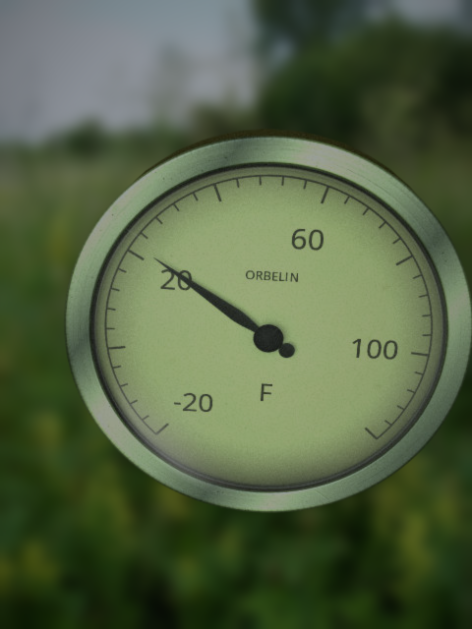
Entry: 22 °F
